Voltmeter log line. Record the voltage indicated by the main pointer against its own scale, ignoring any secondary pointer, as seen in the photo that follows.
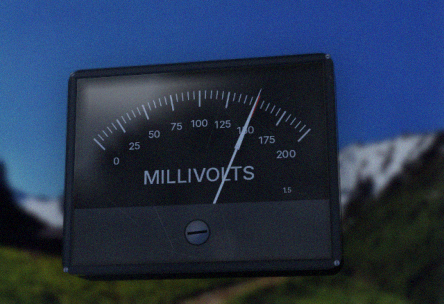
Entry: 150 mV
